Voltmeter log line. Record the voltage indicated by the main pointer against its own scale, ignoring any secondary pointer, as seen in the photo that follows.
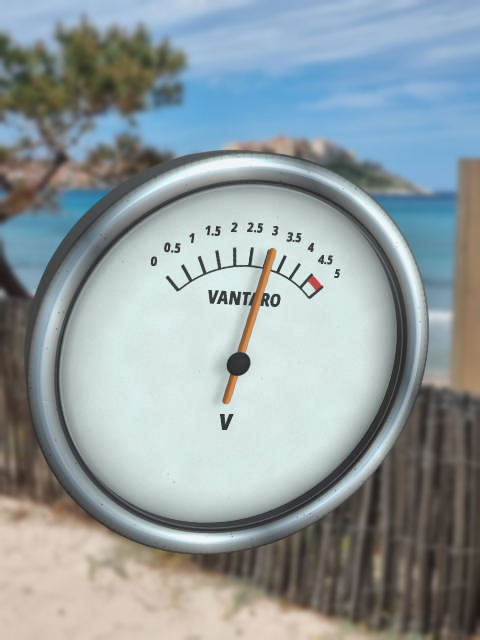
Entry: 3 V
